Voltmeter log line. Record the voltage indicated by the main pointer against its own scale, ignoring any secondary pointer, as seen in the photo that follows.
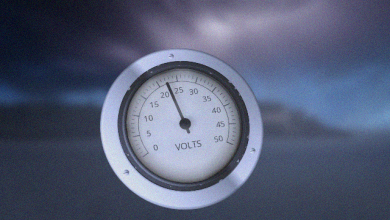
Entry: 22 V
